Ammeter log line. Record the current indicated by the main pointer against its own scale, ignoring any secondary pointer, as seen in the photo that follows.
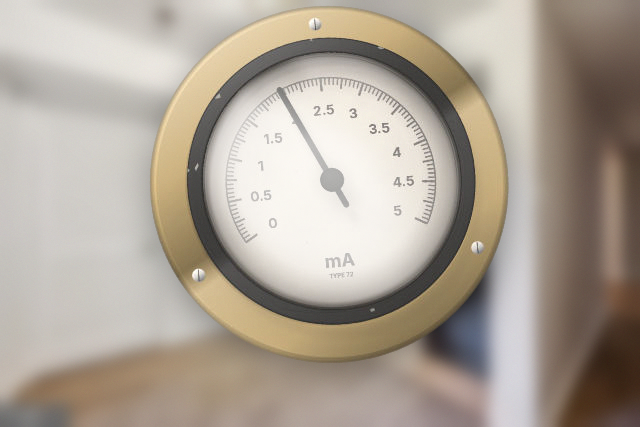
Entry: 2 mA
